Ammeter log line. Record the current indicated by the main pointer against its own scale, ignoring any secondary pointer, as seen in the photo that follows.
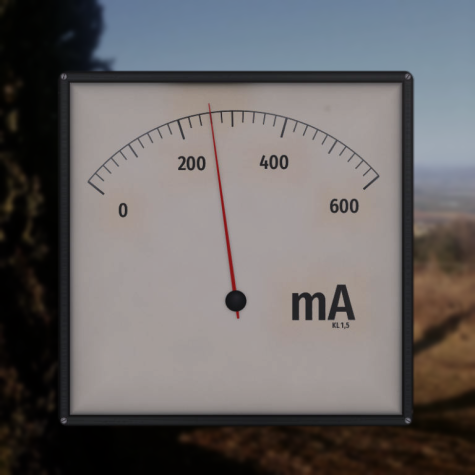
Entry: 260 mA
